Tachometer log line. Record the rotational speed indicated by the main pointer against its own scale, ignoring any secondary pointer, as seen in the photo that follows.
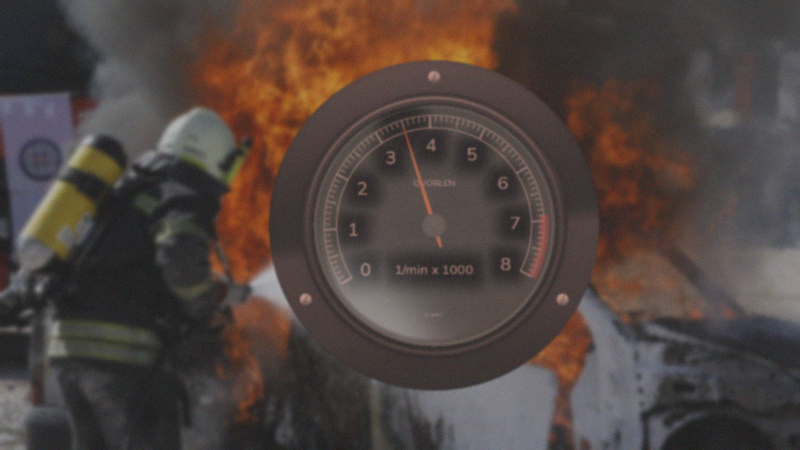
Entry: 3500 rpm
